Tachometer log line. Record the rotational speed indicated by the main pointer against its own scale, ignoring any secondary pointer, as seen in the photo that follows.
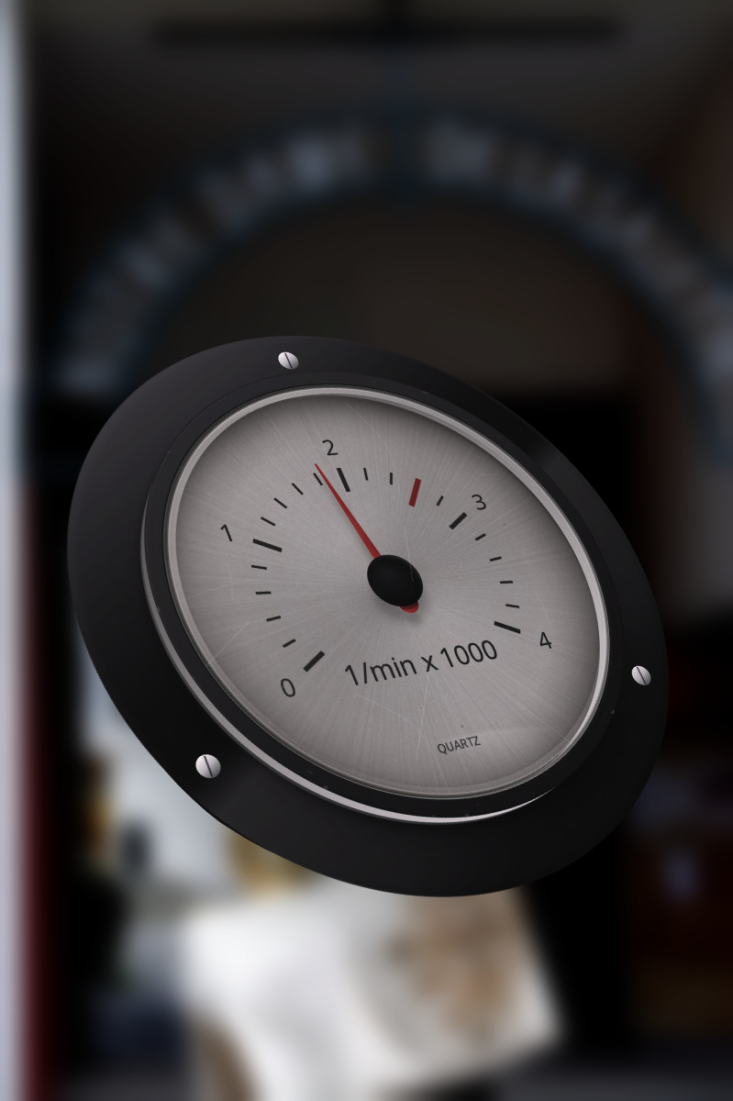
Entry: 1800 rpm
